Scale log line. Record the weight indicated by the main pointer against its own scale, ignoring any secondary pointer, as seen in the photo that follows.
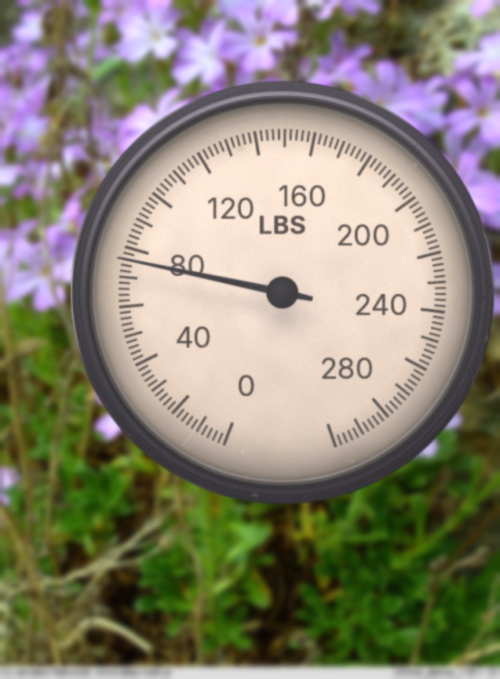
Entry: 76 lb
